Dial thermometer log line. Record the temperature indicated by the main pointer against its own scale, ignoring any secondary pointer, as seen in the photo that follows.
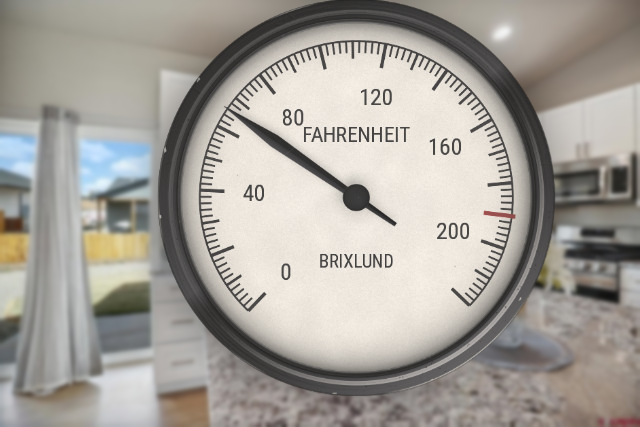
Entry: 66 °F
